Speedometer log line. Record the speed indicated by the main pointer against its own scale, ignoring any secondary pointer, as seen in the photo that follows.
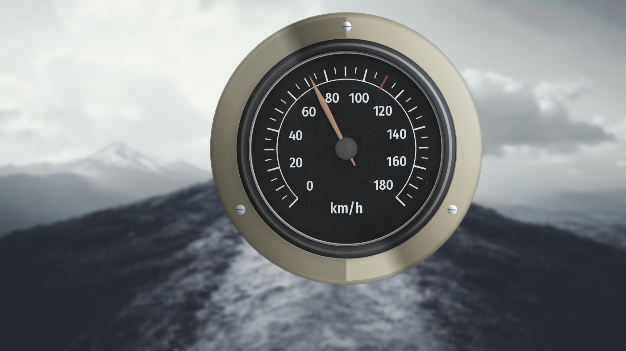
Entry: 72.5 km/h
